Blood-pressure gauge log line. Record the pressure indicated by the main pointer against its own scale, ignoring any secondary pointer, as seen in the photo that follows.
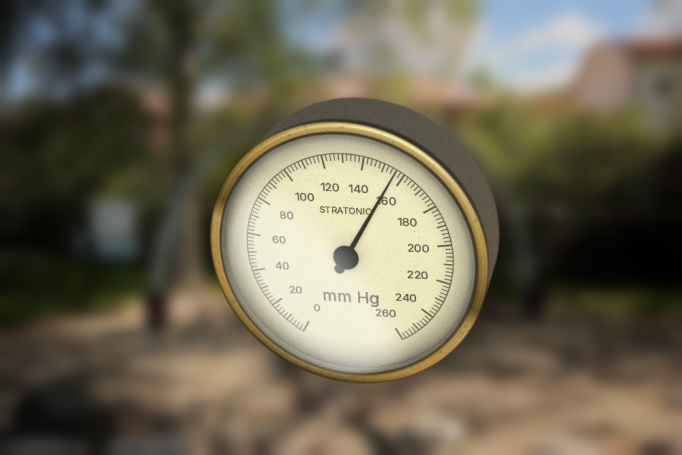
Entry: 156 mmHg
